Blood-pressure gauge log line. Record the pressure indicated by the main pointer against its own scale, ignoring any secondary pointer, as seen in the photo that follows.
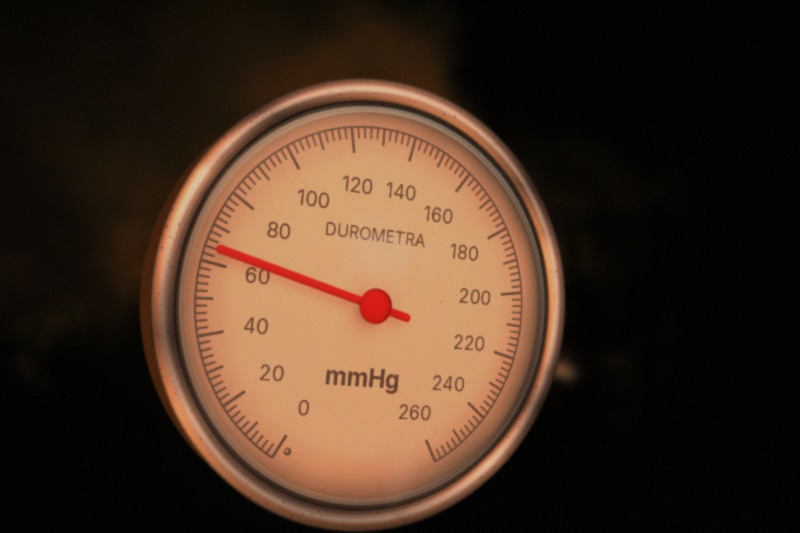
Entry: 64 mmHg
